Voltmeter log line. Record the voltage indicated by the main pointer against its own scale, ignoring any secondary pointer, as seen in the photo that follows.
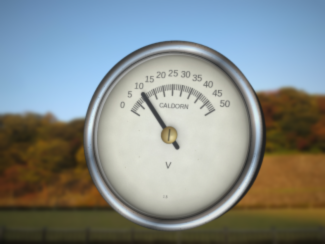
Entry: 10 V
